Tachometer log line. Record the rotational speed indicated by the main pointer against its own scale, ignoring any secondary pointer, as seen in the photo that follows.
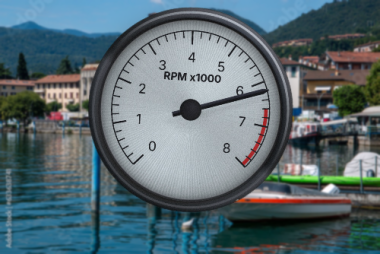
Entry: 6200 rpm
